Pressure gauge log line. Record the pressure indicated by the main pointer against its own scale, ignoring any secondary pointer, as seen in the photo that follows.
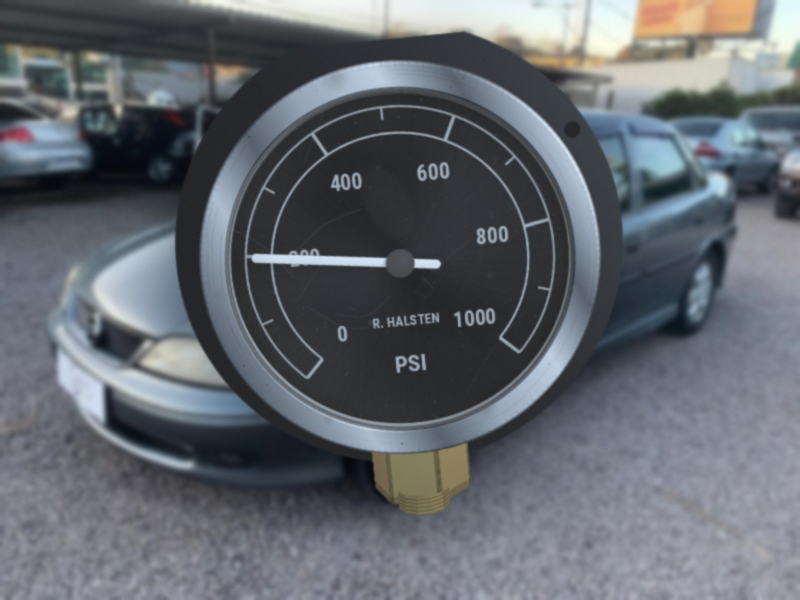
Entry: 200 psi
